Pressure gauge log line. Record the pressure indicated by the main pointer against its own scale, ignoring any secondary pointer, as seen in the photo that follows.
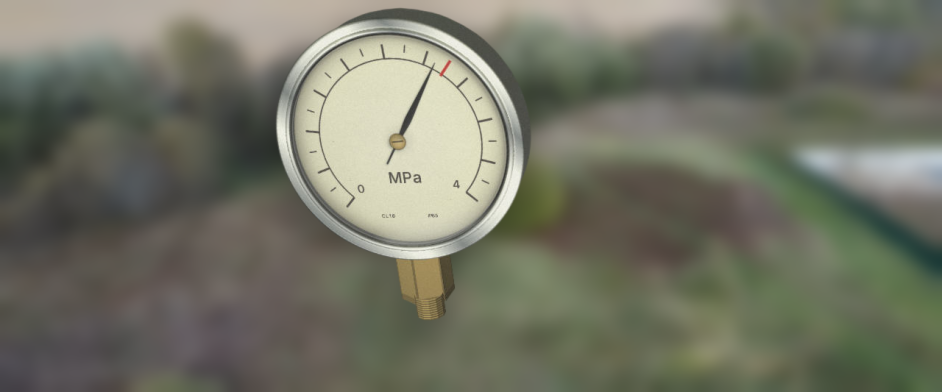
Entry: 2.5 MPa
